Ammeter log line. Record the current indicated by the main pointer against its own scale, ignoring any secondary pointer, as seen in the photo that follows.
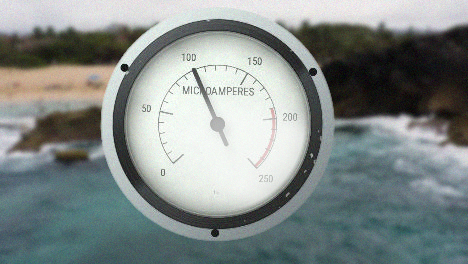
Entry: 100 µA
